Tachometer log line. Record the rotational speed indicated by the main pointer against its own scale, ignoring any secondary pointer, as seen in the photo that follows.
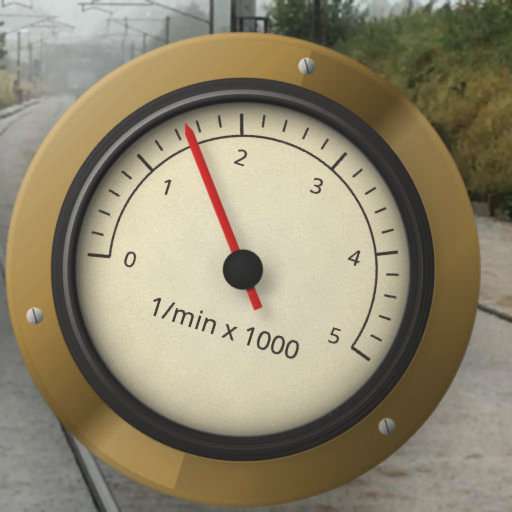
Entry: 1500 rpm
